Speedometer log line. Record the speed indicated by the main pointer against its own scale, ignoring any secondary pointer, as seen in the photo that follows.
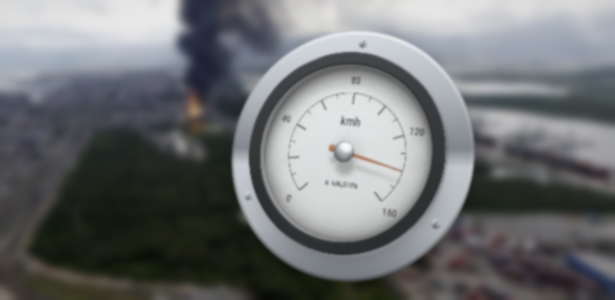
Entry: 140 km/h
